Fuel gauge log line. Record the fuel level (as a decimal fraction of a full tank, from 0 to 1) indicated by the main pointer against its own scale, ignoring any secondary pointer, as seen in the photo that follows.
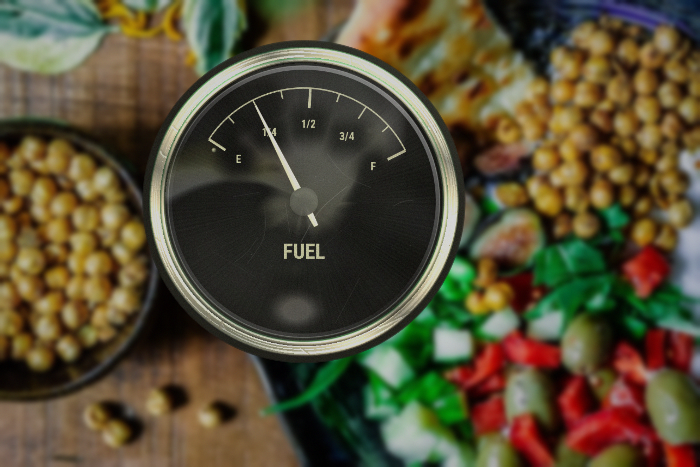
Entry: 0.25
